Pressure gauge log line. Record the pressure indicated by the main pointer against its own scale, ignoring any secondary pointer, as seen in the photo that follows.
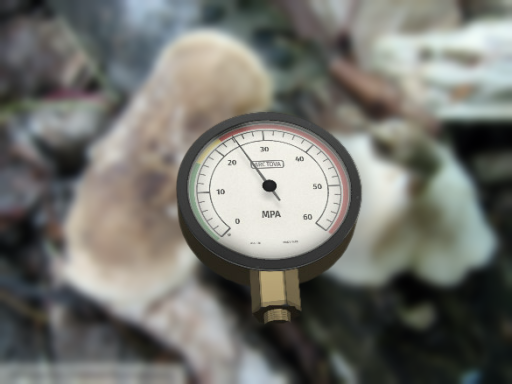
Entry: 24 MPa
